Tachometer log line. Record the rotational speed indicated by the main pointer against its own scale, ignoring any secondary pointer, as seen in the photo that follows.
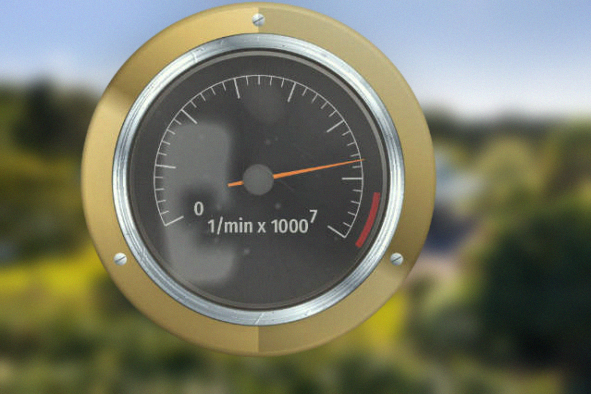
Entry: 5700 rpm
